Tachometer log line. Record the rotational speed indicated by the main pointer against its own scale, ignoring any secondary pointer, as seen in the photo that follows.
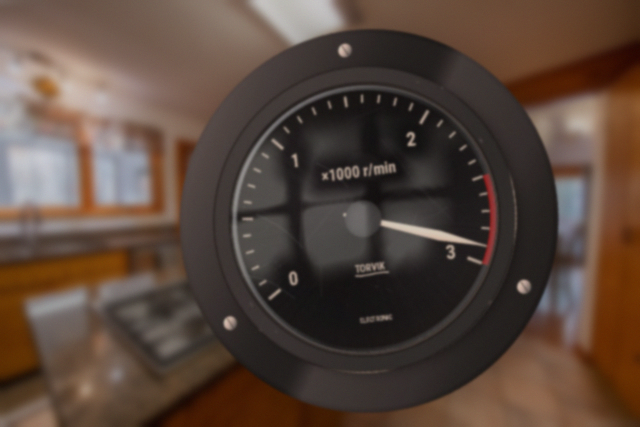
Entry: 2900 rpm
